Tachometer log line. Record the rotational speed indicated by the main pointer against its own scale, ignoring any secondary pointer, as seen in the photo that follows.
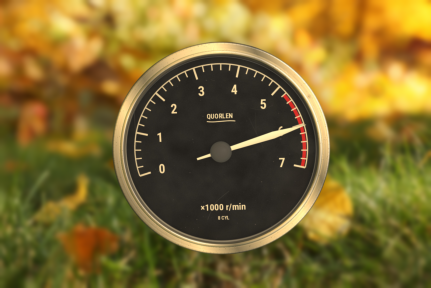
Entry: 6000 rpm
